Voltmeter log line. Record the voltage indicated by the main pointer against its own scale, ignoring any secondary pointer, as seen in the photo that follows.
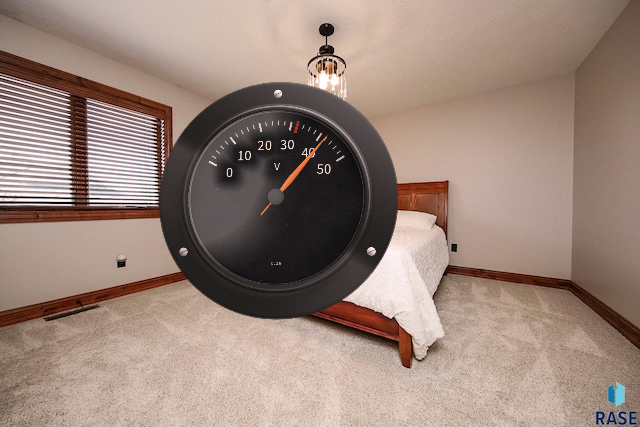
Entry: 42 V
